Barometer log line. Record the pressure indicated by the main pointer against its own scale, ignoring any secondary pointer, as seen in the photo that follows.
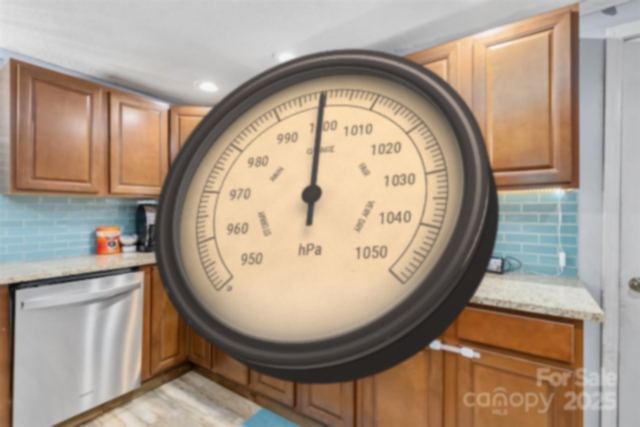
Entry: 1000 hPa
